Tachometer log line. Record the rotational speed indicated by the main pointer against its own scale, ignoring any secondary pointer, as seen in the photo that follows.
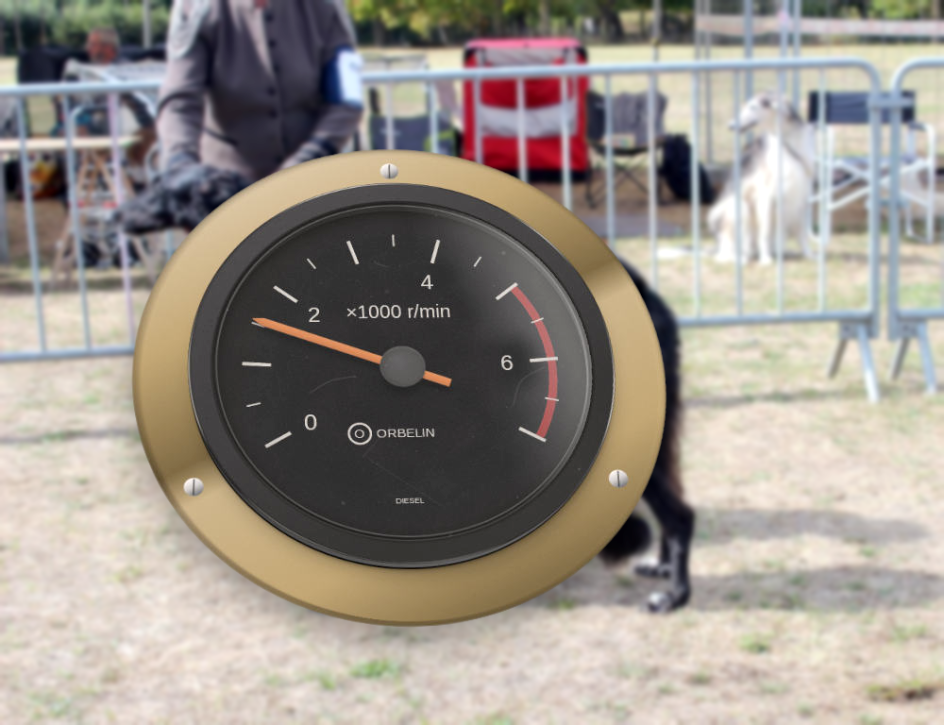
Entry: 1500 rpm
